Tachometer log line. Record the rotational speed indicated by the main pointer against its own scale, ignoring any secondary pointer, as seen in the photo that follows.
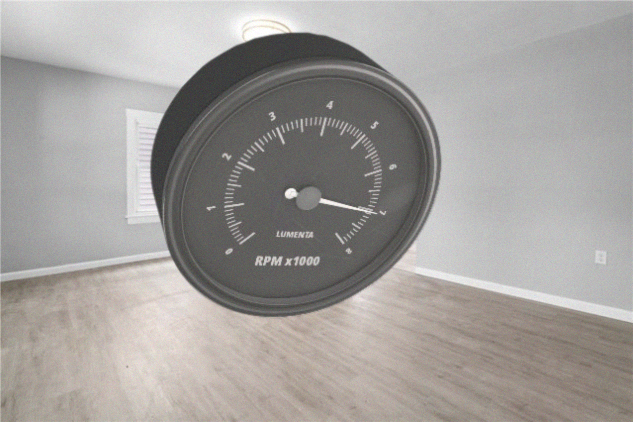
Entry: 7000 rpm
